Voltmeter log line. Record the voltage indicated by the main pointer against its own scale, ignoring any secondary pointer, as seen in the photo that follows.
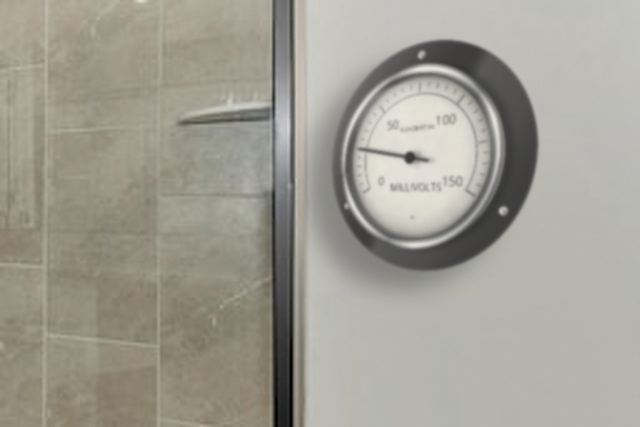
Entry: 25 mV
